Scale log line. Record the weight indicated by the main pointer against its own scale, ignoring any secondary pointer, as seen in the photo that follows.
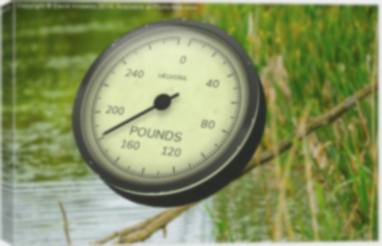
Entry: 180 lb
